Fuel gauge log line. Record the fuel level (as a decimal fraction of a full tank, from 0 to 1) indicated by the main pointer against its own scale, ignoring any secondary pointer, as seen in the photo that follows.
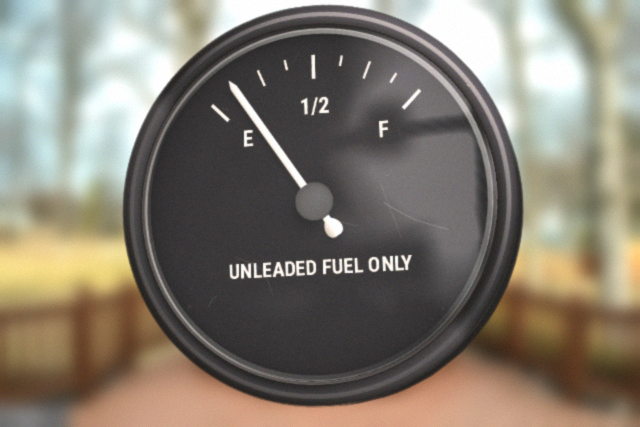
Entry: 0.125
